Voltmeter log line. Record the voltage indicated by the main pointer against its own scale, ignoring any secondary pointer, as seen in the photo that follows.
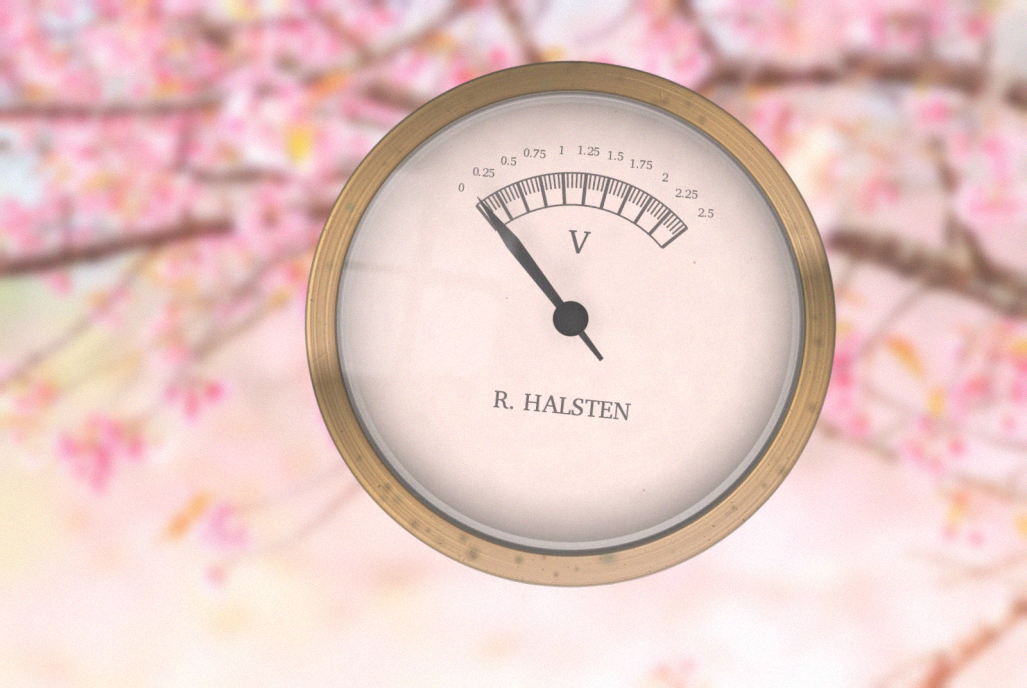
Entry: 0.05 V
